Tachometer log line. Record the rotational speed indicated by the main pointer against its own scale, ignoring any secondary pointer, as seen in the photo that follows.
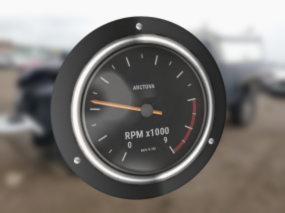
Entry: 2250 rpm
